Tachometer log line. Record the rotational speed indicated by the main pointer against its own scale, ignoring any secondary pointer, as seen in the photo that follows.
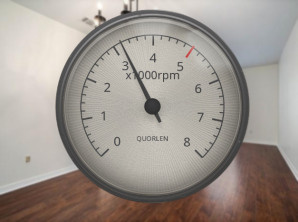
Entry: 3200 rpm
